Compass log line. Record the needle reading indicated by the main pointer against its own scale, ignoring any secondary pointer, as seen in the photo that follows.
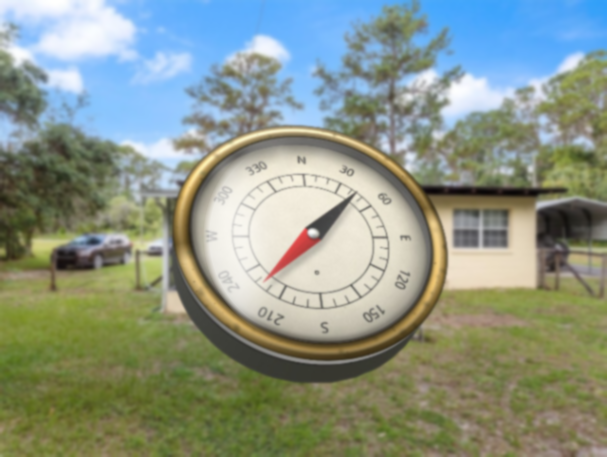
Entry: 225 °
